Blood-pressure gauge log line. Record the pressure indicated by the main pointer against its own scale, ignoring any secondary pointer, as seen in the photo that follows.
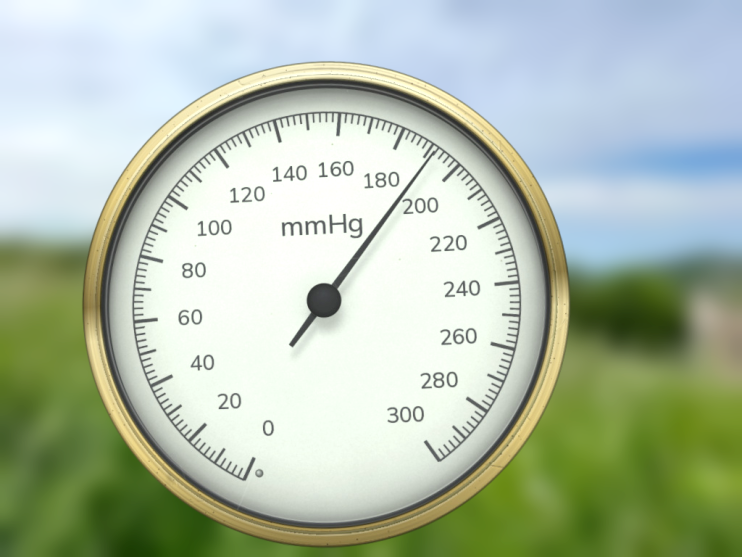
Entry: 192 mmHg
